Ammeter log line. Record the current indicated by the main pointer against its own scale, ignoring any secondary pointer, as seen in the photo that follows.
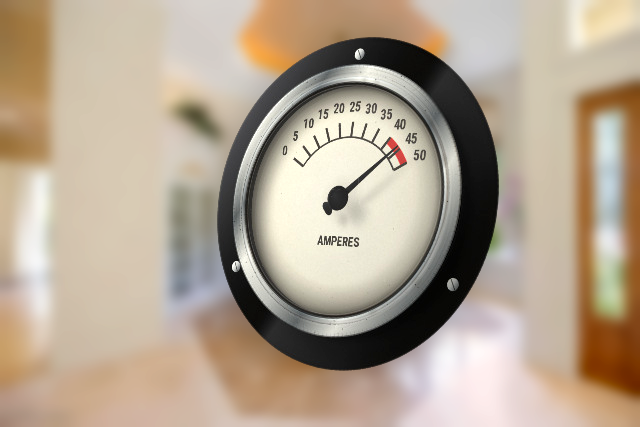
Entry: 45 A
